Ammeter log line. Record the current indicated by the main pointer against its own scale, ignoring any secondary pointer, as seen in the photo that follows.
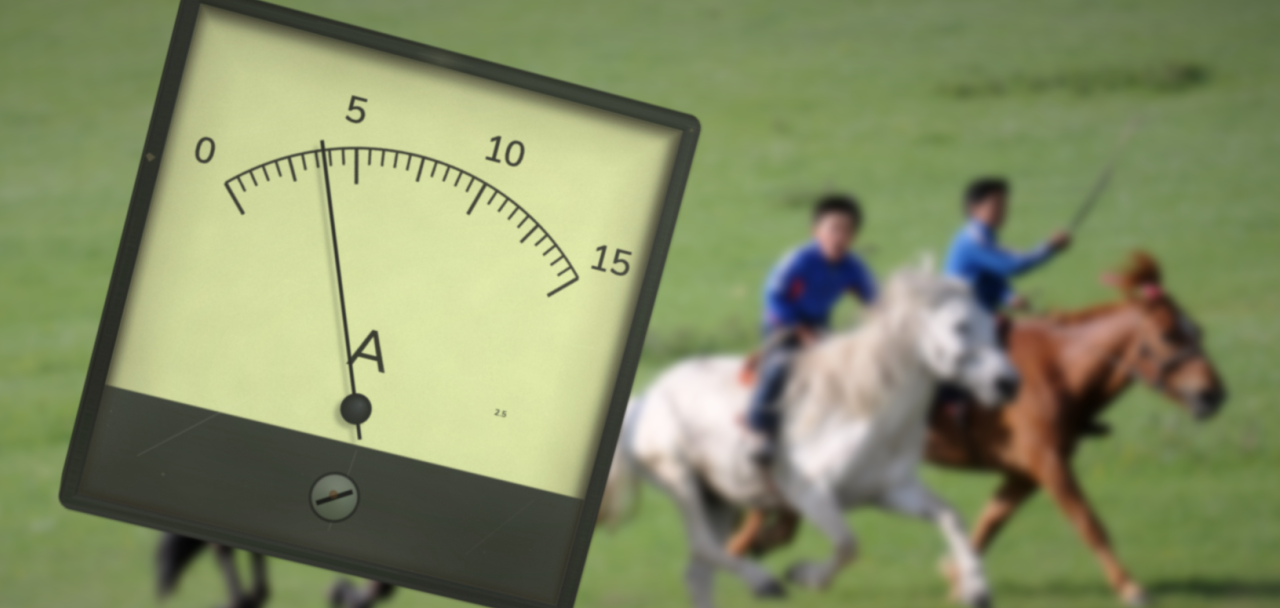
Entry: 3.75 A
